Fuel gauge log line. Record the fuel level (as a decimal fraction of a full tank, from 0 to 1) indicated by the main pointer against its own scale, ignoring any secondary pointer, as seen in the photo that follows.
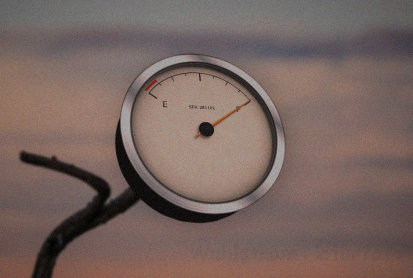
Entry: 1
